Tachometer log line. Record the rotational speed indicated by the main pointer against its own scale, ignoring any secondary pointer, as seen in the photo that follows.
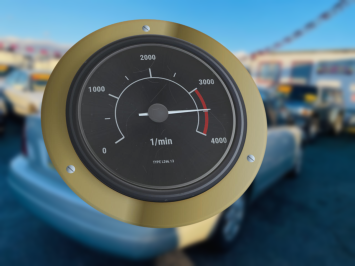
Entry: 3500 rpm
